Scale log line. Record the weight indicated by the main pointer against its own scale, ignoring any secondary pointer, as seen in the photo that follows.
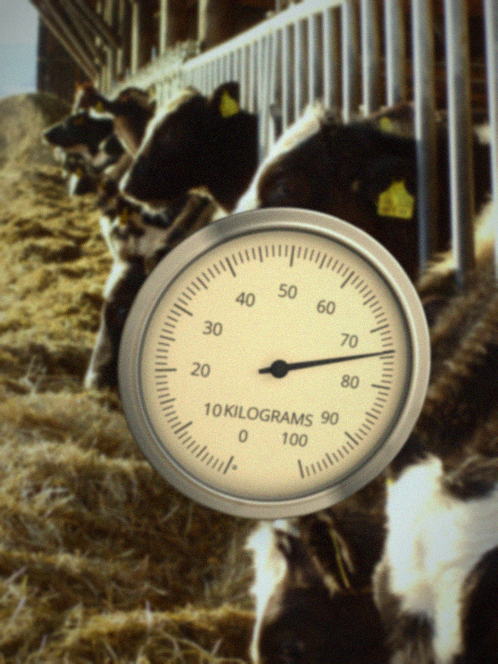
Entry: 74 kg
